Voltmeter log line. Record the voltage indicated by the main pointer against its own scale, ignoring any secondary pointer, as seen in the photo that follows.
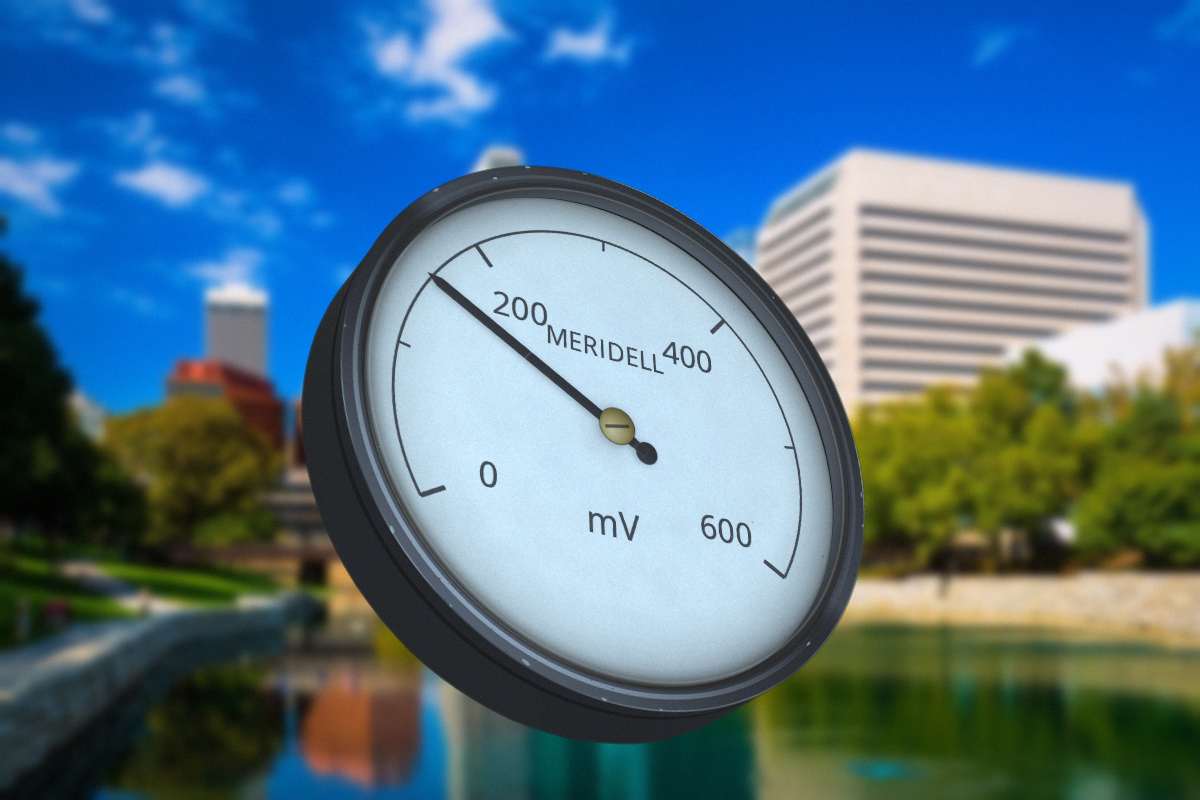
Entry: 150 mV
